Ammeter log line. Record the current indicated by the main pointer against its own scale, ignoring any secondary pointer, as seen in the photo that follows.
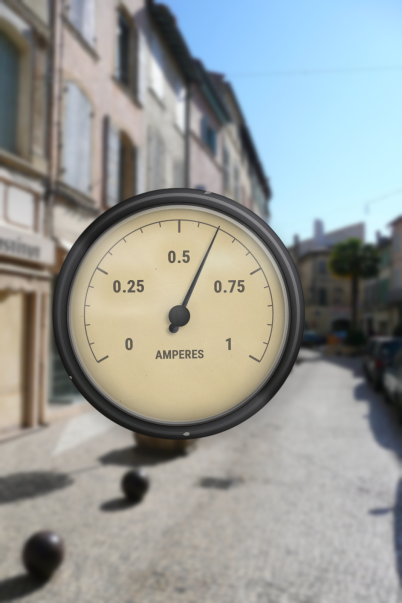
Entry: 0.6 A
